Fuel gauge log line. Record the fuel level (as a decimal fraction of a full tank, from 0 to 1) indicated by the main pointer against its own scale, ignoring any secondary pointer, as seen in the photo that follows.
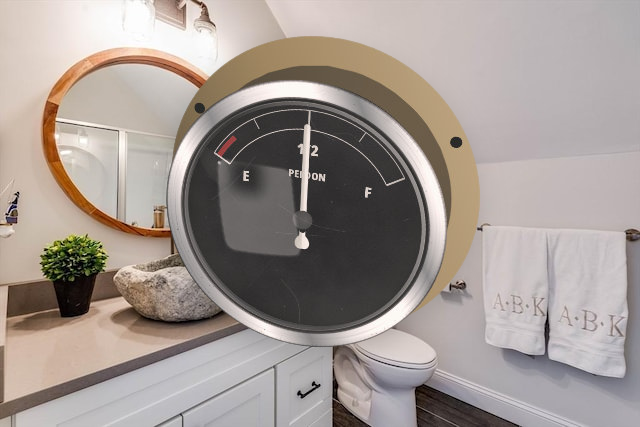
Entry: 0.5
